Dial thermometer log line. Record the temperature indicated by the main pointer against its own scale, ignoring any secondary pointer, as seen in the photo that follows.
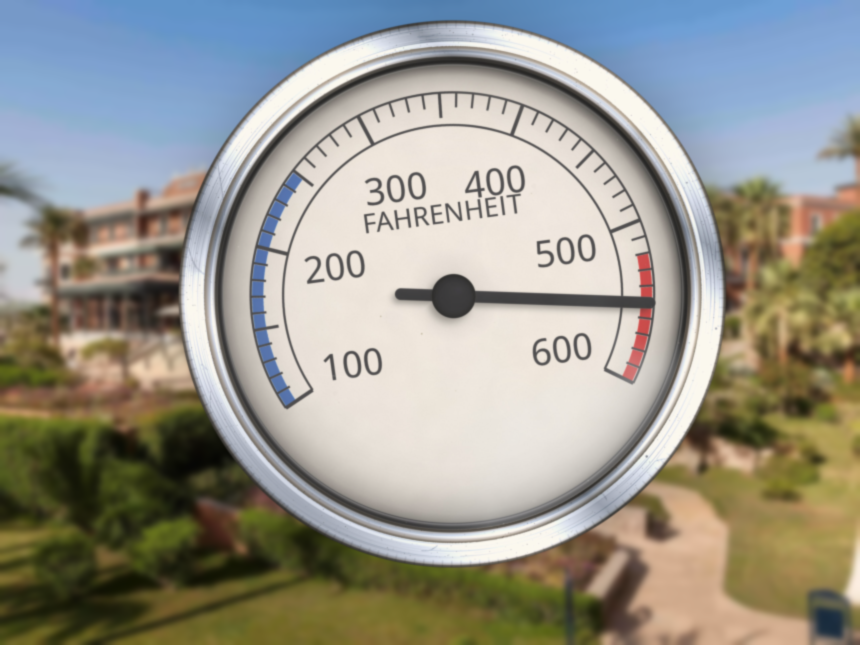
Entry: 550 °F
